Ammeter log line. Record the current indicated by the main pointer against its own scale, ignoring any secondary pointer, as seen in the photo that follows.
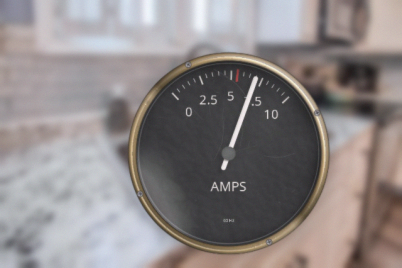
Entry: 7 A
